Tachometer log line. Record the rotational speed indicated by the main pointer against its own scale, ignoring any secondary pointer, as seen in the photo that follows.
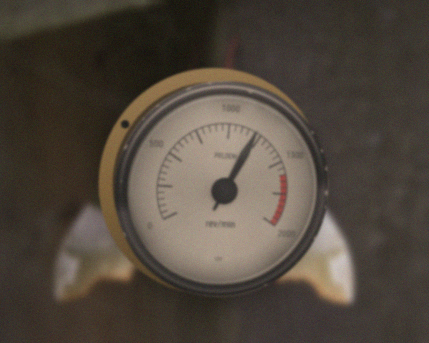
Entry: 1200 rpm
